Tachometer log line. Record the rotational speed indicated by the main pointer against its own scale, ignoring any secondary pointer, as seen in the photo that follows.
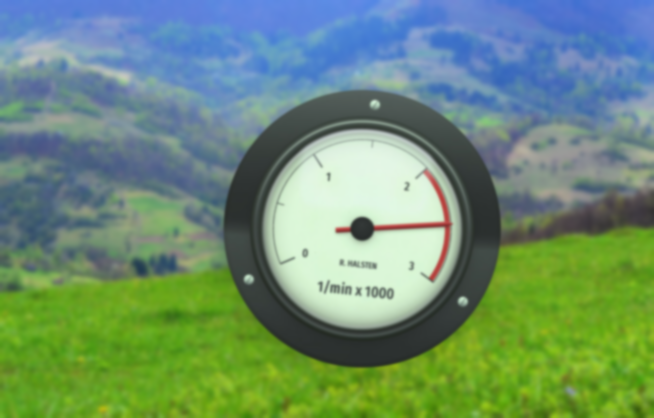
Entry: 2500 rpm
